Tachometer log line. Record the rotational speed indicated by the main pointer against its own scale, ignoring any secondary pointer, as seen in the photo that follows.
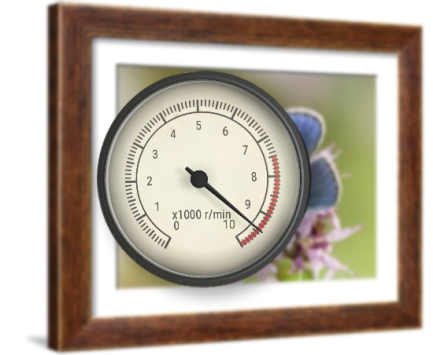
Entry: 9400 rpm
